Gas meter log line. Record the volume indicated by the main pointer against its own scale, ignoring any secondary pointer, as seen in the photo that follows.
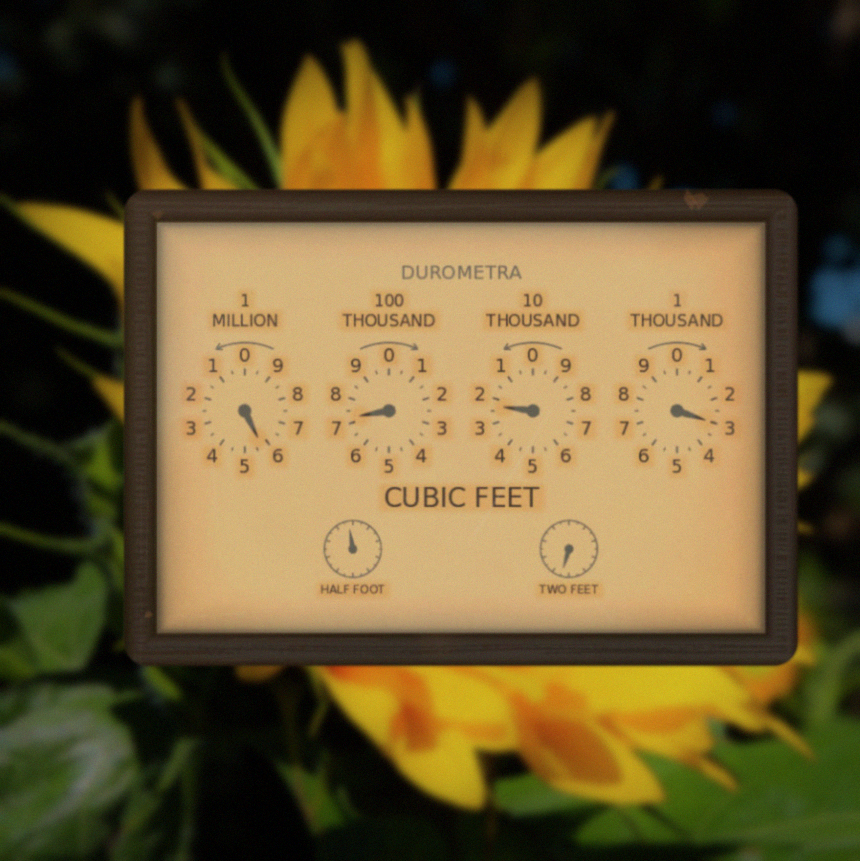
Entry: 572300 ft³
